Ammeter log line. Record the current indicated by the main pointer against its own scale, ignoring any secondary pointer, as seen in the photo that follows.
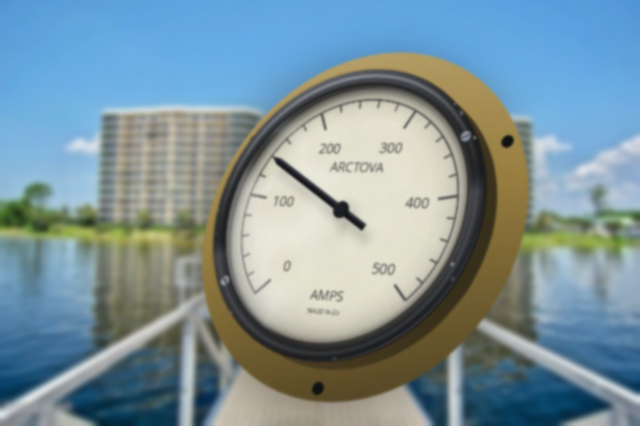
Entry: 140 A
